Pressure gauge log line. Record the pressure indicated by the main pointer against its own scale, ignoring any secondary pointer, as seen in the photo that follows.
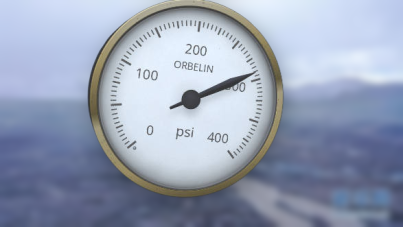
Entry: 290 psi
